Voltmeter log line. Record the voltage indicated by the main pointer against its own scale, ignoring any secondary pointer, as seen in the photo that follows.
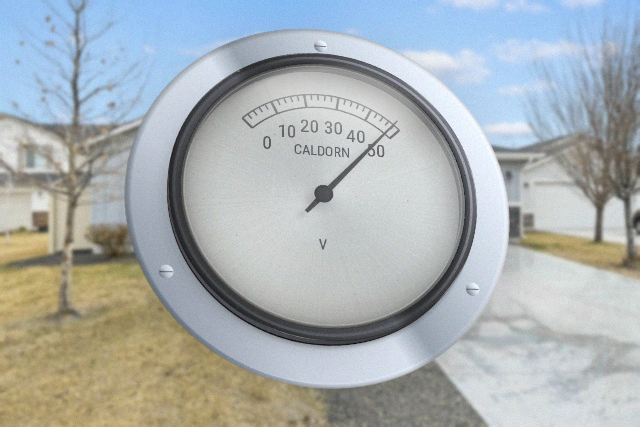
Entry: 48 V
